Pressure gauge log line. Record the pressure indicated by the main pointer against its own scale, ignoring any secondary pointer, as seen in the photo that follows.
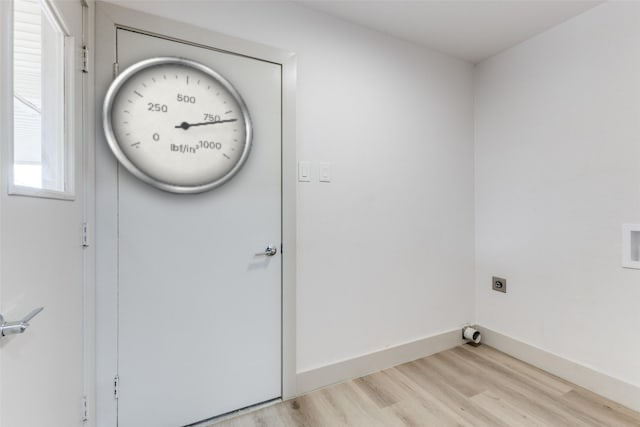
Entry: 800 psi
